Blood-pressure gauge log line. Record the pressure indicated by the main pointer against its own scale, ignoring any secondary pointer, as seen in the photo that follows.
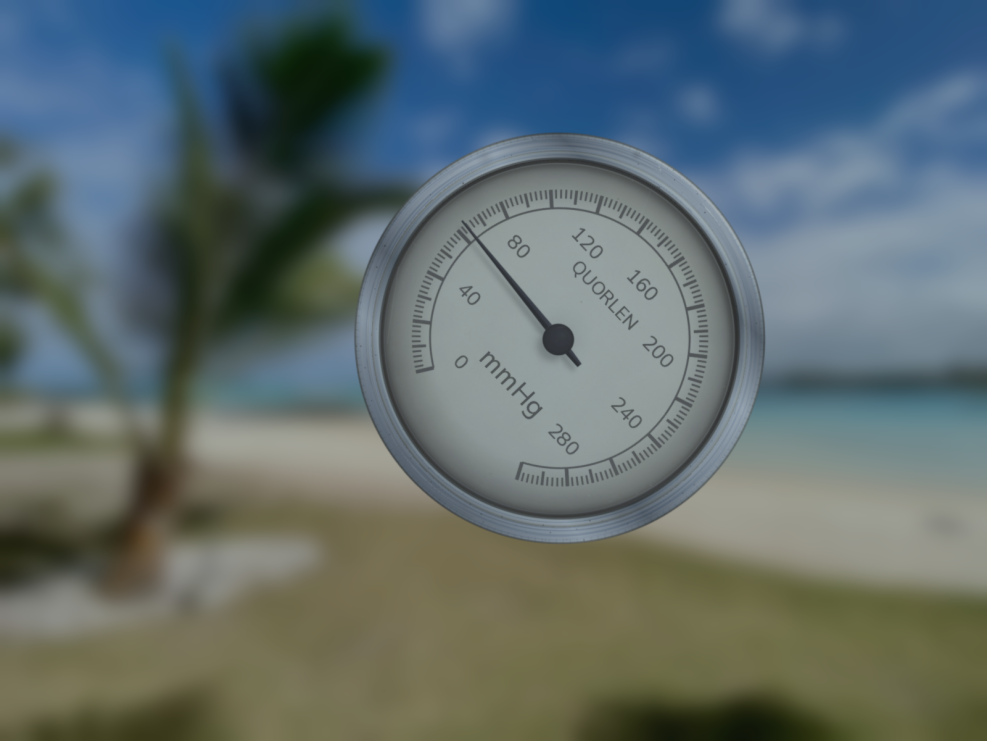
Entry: 64 mmHg
